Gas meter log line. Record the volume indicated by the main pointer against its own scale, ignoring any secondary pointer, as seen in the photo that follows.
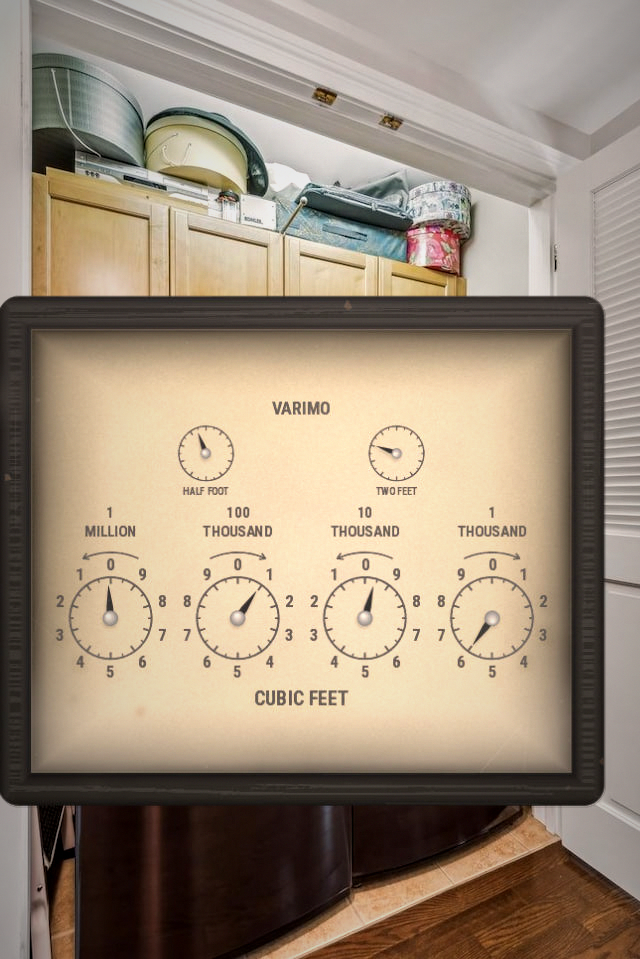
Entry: 9600 ft³
